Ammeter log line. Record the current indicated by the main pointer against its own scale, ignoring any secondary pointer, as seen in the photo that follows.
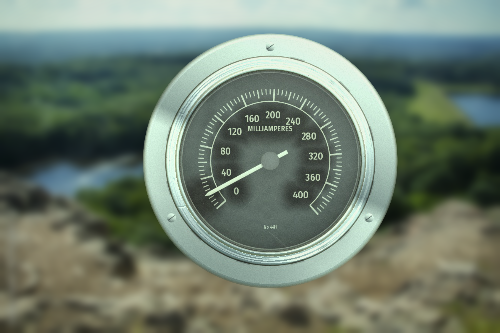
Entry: 20 mA
